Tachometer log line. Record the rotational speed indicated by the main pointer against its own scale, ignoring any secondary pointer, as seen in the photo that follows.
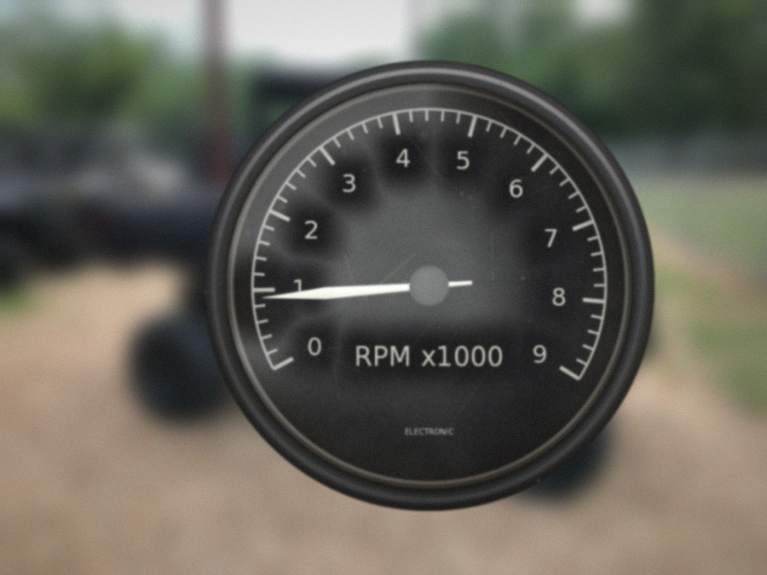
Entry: 900 rpm
